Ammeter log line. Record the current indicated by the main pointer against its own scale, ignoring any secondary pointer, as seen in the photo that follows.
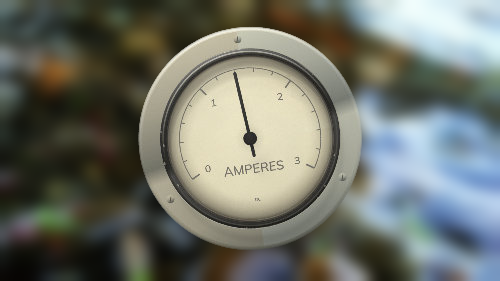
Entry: 1.4 A
